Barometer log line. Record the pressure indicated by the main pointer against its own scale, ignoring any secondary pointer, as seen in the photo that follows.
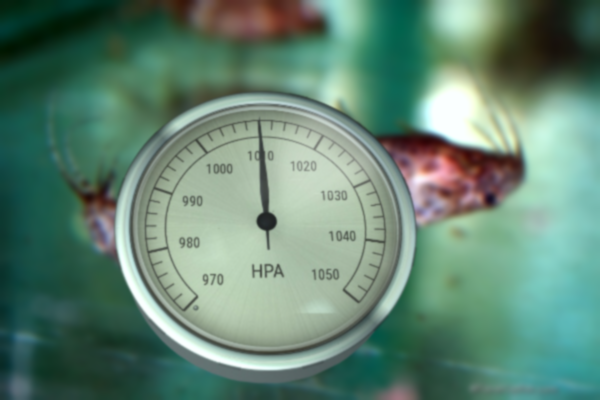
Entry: 1010 hPa
